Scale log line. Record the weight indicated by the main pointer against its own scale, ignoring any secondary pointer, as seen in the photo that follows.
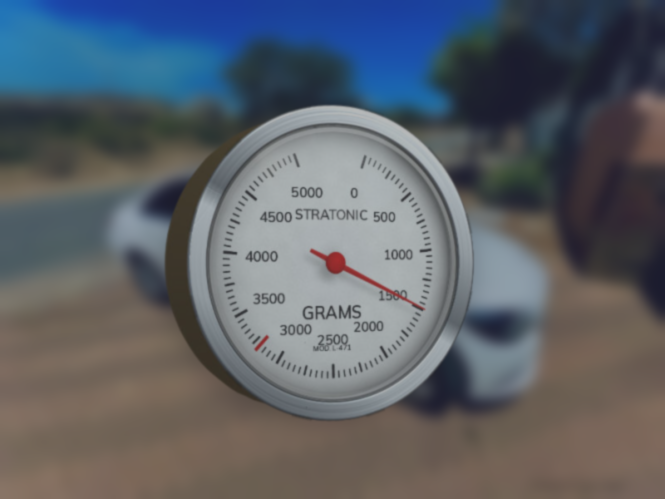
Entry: 1500 g
